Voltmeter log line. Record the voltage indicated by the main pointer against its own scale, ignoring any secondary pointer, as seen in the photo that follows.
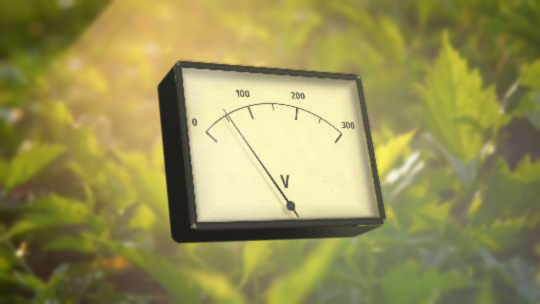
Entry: 50 V
